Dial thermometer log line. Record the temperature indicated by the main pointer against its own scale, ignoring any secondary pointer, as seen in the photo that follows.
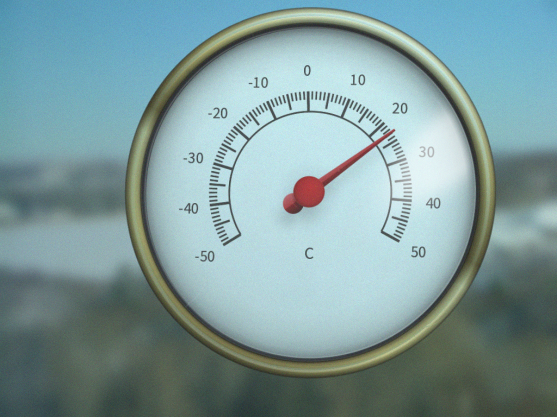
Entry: 23 °C
